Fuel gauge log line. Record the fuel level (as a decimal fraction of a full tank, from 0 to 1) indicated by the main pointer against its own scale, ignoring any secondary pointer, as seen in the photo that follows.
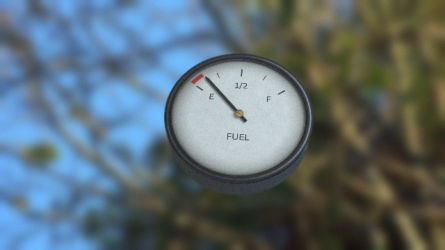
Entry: 0.125
